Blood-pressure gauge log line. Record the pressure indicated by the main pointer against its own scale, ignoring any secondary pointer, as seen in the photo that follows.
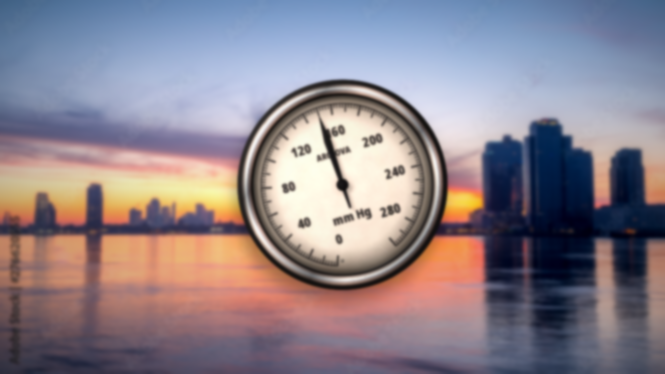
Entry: 150 mmHg
